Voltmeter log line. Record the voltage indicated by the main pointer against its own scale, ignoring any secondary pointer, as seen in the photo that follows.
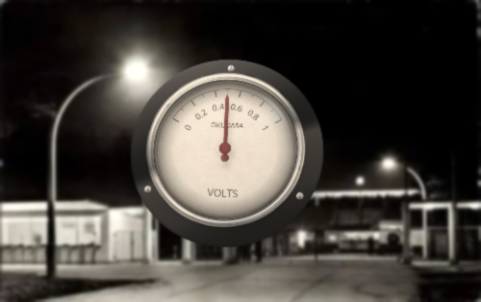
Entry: 0.5 V
